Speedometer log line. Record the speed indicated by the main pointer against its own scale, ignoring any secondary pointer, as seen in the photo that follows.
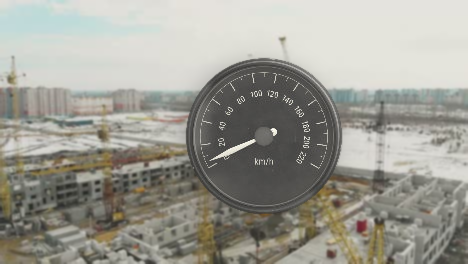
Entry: 5 km/h
